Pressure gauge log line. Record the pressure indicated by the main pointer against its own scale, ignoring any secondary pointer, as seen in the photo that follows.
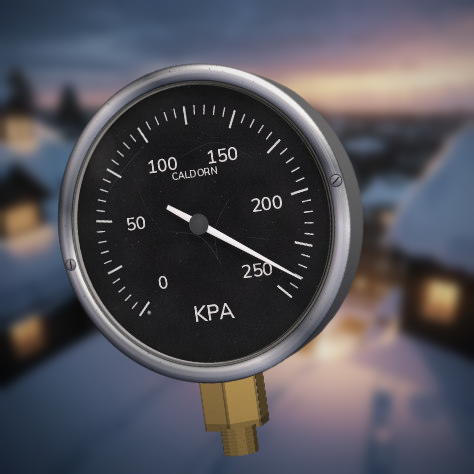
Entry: 240 kPa
